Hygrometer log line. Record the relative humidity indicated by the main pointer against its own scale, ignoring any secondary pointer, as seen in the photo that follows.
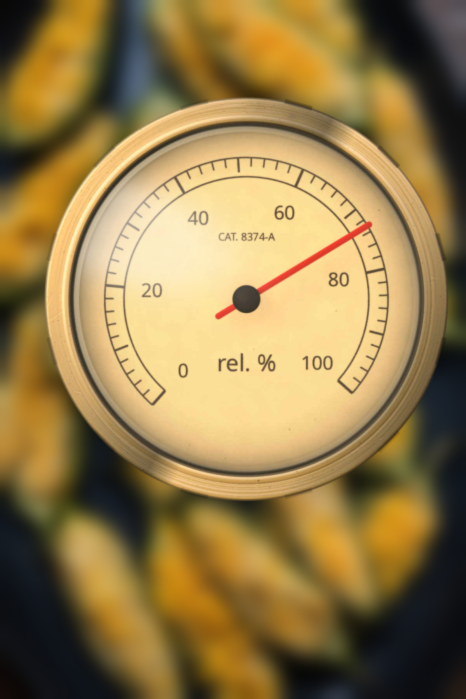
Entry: 73 %
